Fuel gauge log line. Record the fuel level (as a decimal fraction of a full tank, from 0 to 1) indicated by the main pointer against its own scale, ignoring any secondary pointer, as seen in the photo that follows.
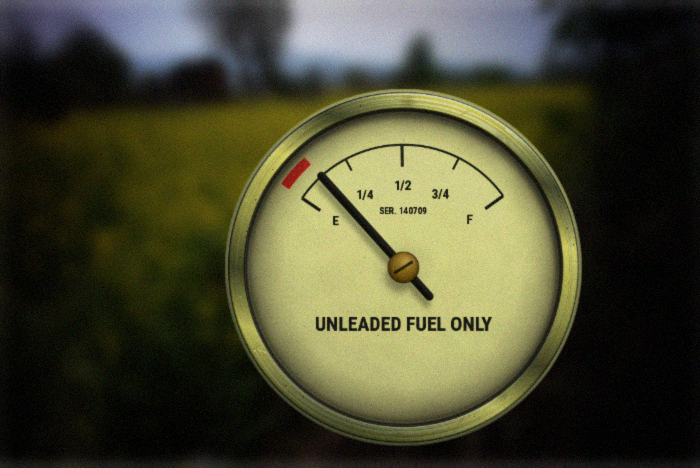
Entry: 0.125
